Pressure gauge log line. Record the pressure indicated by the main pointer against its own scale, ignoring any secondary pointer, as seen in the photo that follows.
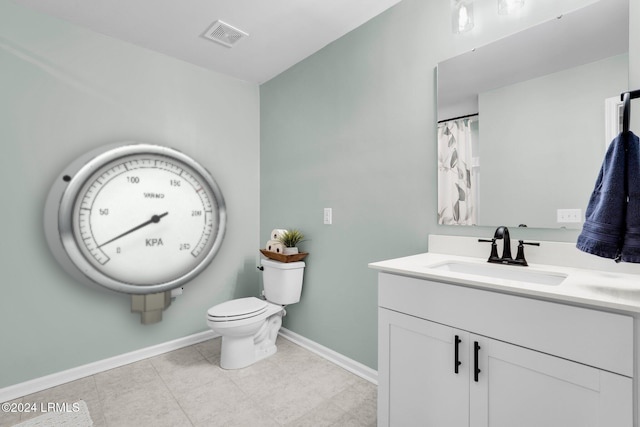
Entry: 15 kPa
